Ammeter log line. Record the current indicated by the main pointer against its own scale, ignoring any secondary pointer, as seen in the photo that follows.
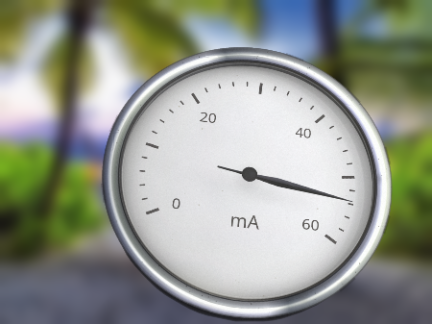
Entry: 54 mA
